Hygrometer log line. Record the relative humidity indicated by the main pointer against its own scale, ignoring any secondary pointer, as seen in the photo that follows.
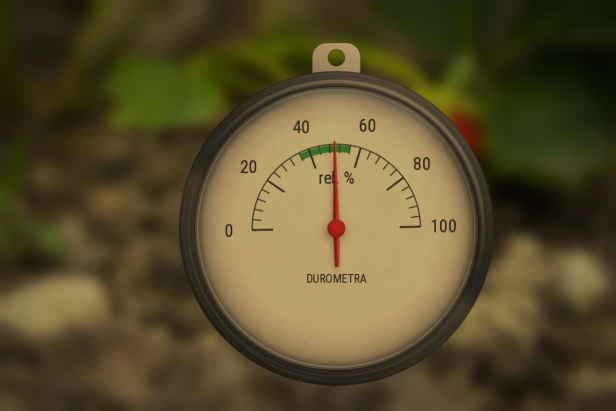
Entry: 50 %
